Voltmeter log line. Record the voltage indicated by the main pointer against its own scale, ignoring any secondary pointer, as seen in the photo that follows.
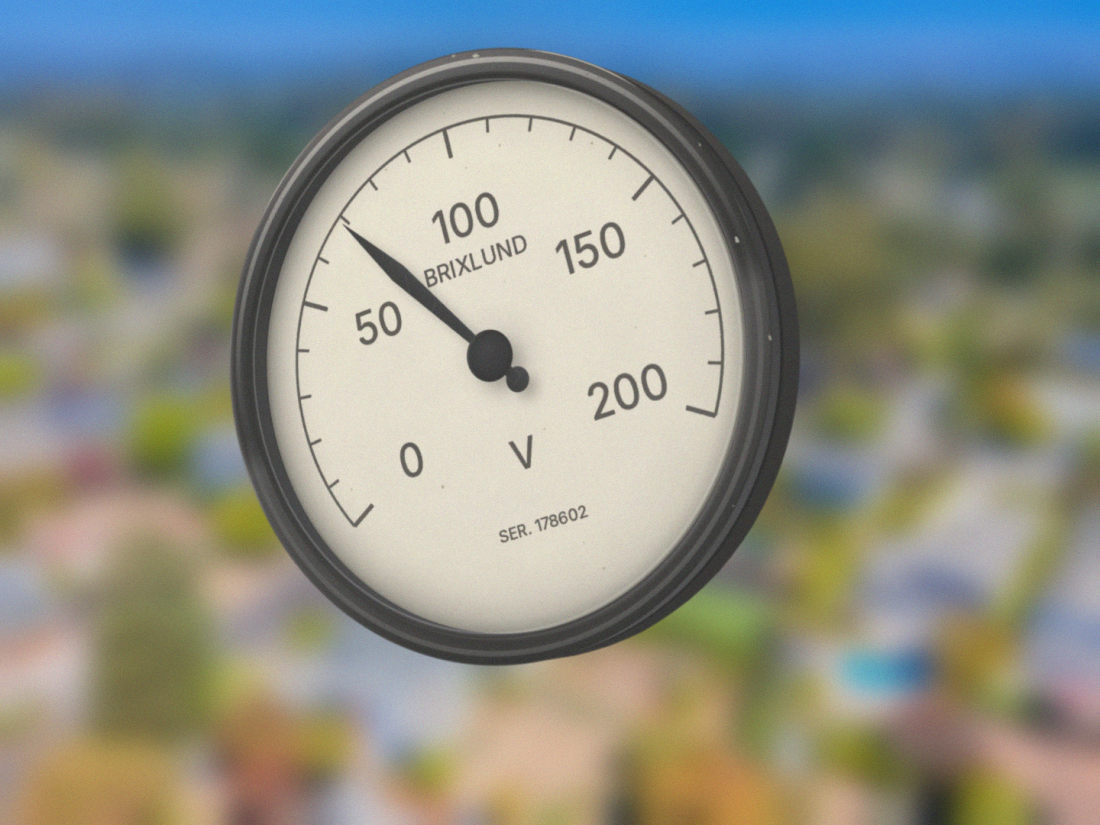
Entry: 70 V
